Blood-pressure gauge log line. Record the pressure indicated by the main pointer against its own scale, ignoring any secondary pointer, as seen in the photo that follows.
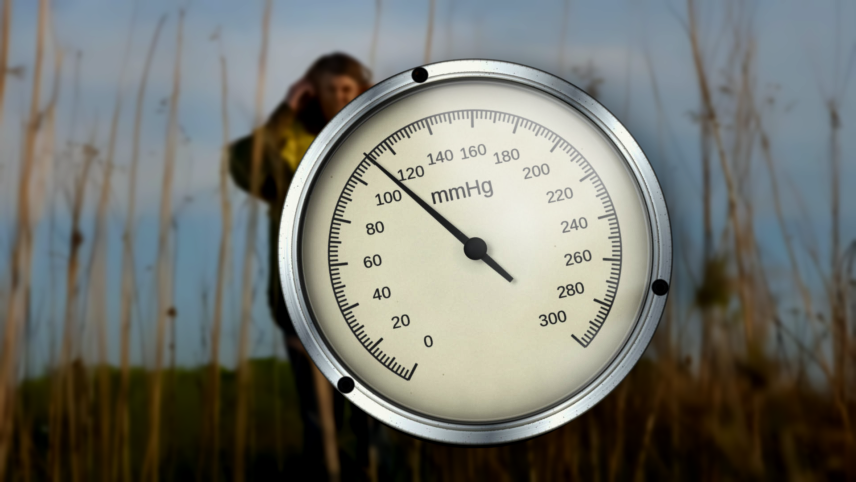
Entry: 110 mmHg
